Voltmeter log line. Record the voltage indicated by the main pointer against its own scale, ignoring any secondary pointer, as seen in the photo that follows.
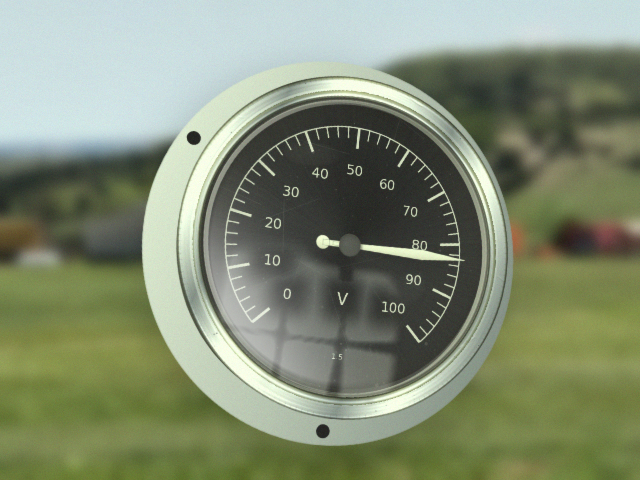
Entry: 83 V
